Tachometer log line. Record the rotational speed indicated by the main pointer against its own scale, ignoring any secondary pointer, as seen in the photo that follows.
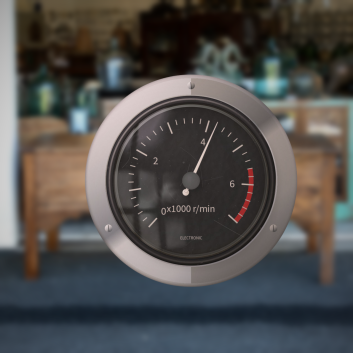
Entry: 4200 rpm
